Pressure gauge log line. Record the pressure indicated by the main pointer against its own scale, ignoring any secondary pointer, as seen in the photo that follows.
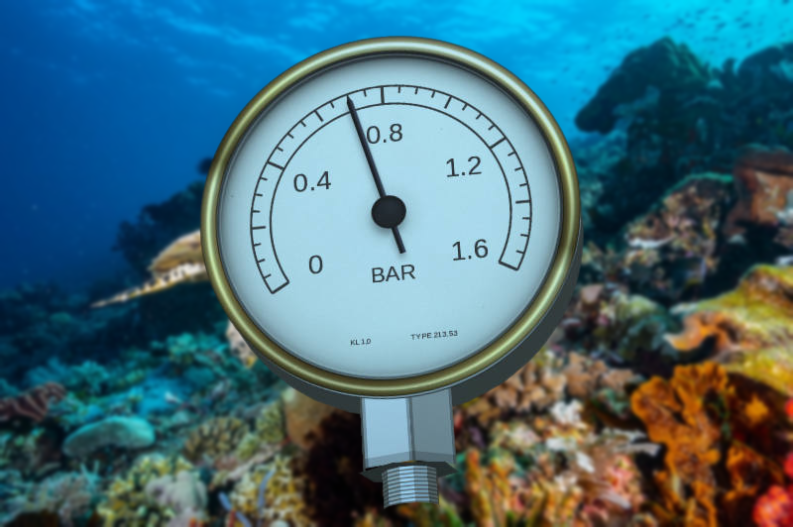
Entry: 0.7 bar
